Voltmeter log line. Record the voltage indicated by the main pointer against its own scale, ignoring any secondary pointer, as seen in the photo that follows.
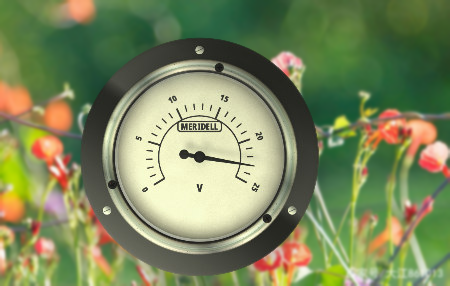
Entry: 23 V
